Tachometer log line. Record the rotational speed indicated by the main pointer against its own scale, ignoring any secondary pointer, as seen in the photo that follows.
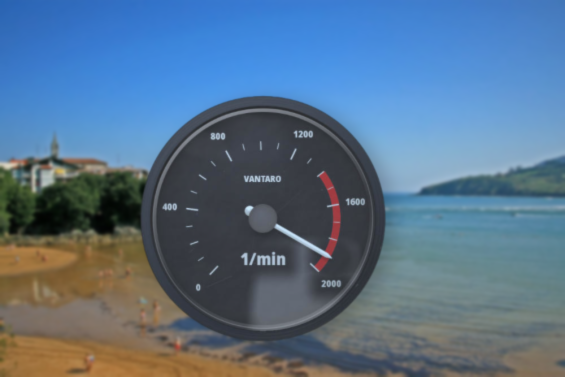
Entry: 1900 rpm
